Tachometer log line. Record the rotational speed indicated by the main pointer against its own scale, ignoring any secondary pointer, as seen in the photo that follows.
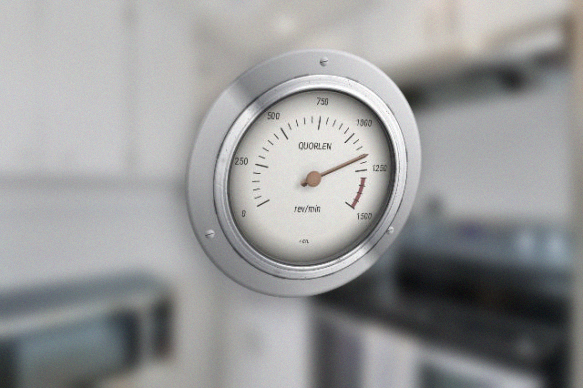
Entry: 1150 rpm
